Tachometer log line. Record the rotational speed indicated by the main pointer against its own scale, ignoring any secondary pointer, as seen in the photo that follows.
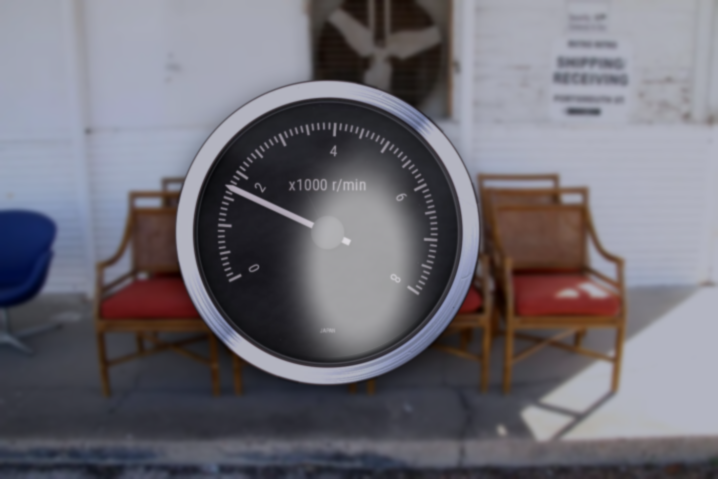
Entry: 1700 rpm
